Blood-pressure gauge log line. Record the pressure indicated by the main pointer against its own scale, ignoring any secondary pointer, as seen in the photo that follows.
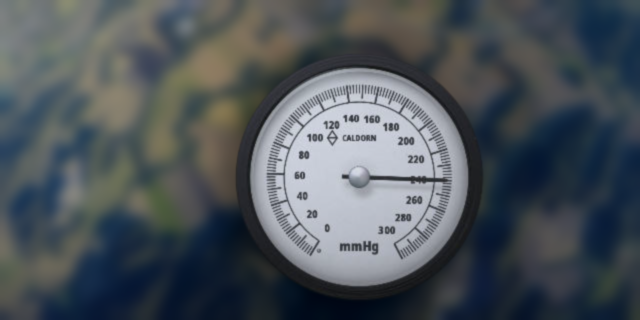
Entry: 240 mmHg
